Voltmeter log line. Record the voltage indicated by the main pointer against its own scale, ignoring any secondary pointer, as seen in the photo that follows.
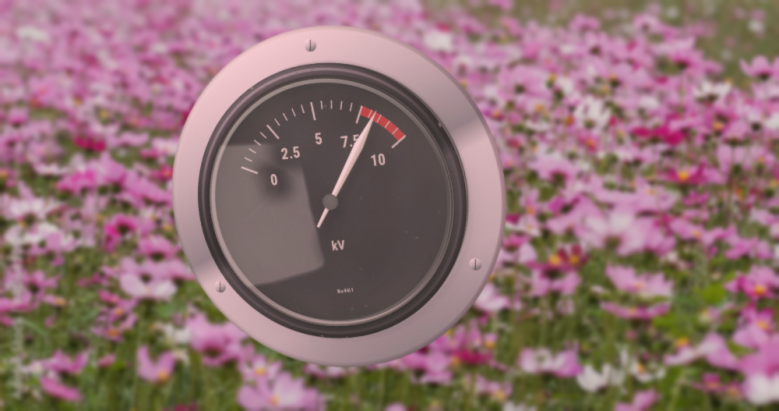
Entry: 8.25 kV
